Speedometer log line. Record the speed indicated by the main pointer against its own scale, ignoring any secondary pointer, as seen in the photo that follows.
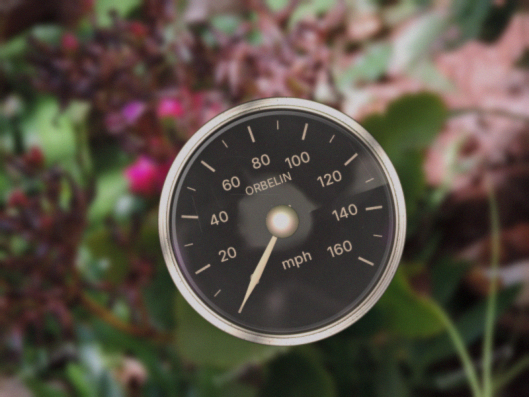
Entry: 0 mph
